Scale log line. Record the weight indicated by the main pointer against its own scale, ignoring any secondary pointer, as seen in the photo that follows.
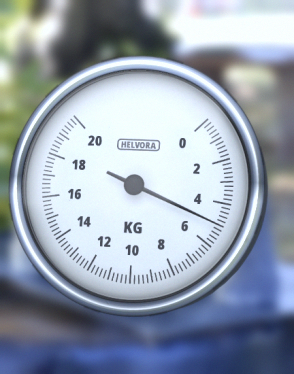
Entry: 5 kg
